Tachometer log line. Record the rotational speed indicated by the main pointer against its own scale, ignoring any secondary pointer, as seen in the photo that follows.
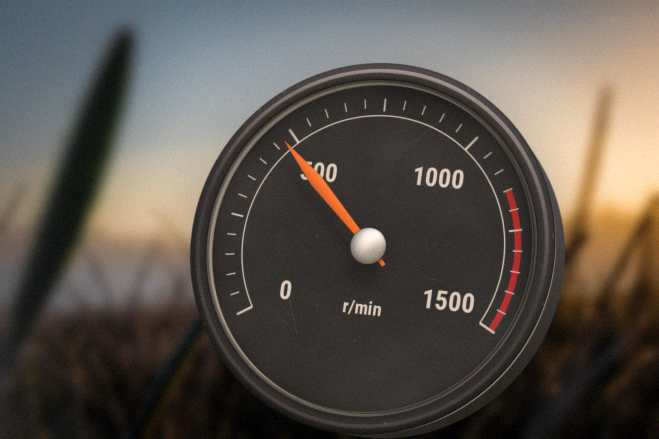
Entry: 475 rpm
